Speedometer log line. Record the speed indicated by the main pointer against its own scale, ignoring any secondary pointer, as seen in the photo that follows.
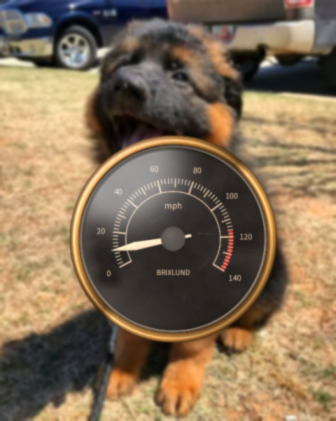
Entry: 10 mph
